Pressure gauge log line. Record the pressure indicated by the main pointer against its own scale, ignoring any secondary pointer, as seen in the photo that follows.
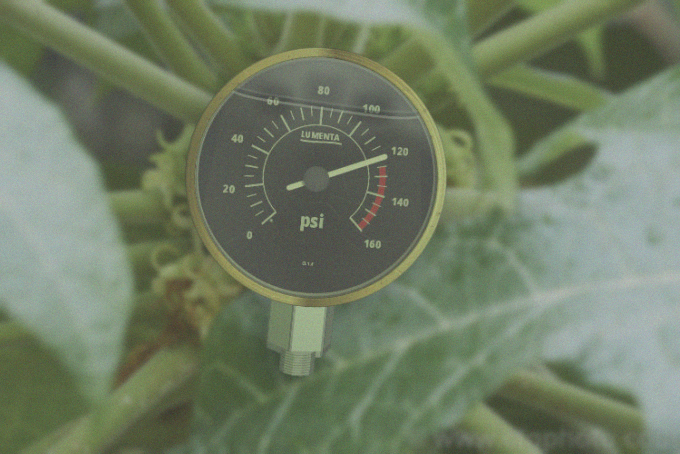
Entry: 120 psi
